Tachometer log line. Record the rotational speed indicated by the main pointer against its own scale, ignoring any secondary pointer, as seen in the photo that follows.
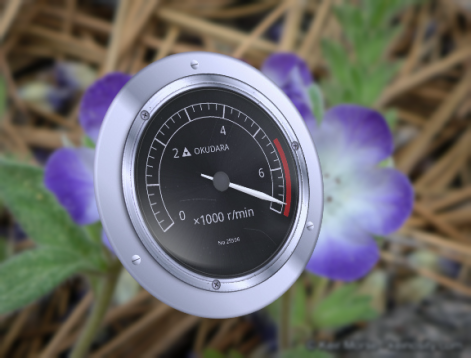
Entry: 6800 rpm
